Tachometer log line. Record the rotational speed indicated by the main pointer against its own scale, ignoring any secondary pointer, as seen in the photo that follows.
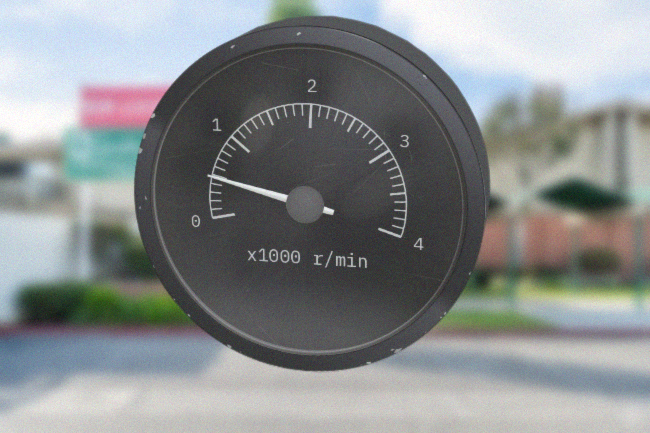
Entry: 500 rpm
